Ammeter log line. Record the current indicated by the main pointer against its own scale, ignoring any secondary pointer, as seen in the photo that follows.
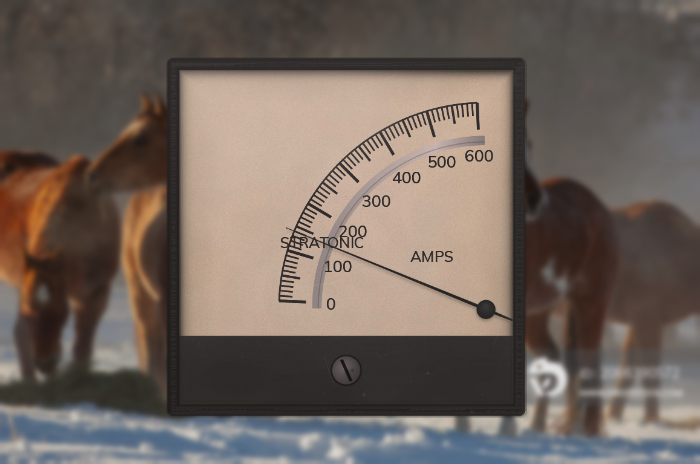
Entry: 140 A
